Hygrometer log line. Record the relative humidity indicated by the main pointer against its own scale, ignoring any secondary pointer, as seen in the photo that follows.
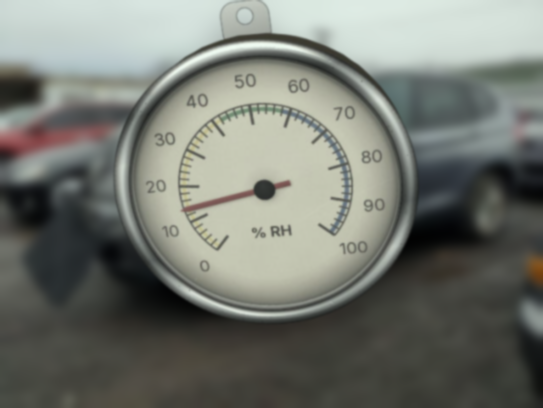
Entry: 14 %
